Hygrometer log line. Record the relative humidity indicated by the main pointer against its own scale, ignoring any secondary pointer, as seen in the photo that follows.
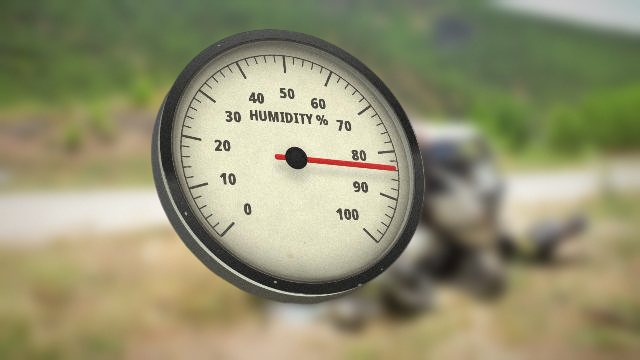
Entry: 84 %
